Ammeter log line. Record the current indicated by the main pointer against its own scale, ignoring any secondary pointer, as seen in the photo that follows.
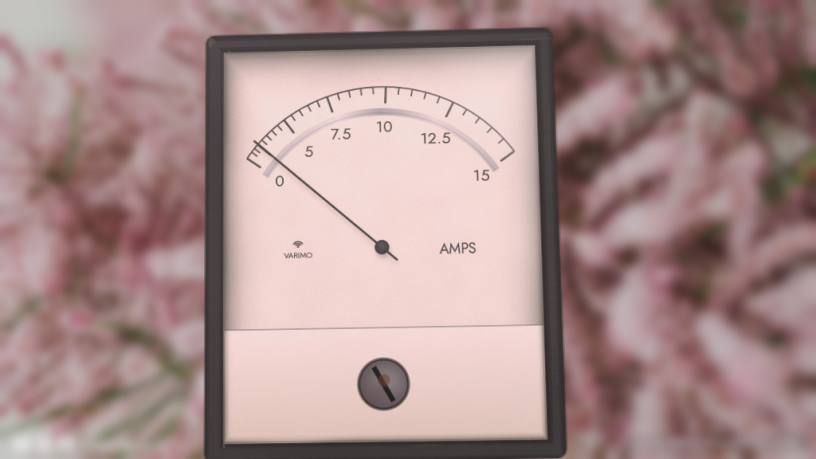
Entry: 2.5 A
